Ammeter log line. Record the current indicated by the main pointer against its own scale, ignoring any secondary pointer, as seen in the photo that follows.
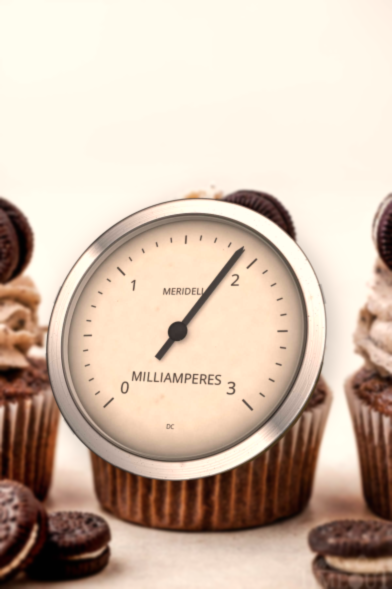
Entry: 1.9 mA
